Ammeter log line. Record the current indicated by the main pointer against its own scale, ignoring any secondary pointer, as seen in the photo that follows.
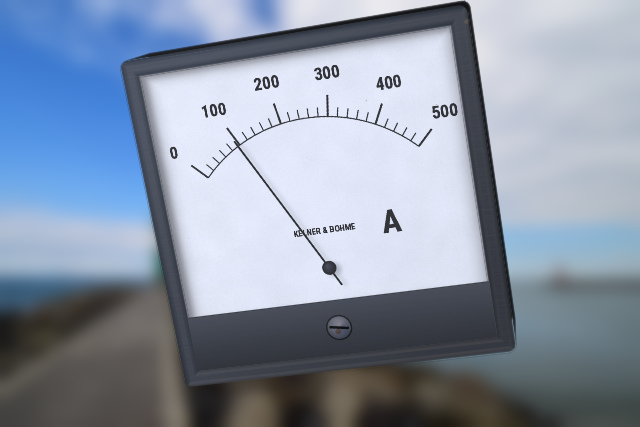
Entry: 100 A
